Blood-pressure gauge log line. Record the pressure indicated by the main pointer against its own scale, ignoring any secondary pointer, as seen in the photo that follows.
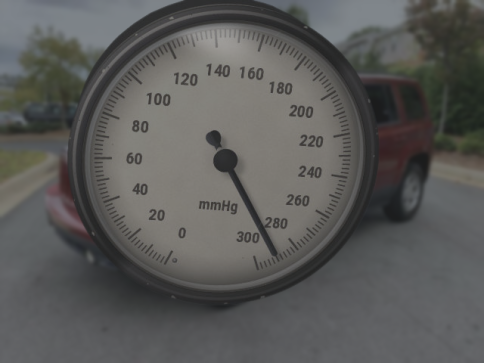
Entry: 290 mmHg
